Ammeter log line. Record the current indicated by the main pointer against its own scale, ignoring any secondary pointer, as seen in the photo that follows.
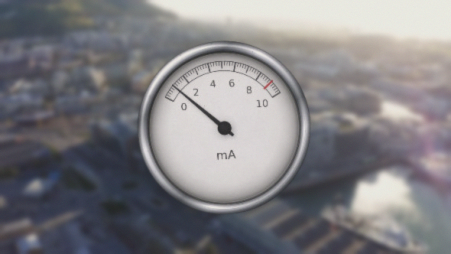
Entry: 1 mA
